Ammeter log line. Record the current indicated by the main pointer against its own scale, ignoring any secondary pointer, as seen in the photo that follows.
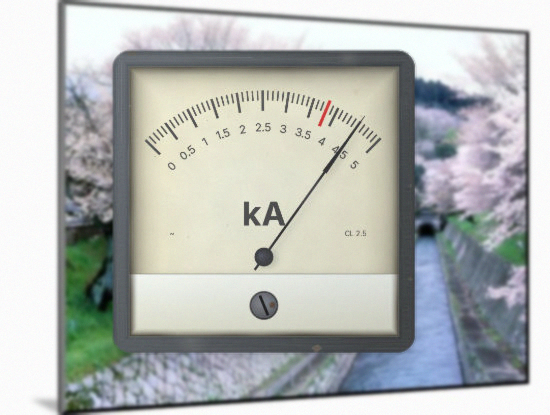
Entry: 4.5 kA
